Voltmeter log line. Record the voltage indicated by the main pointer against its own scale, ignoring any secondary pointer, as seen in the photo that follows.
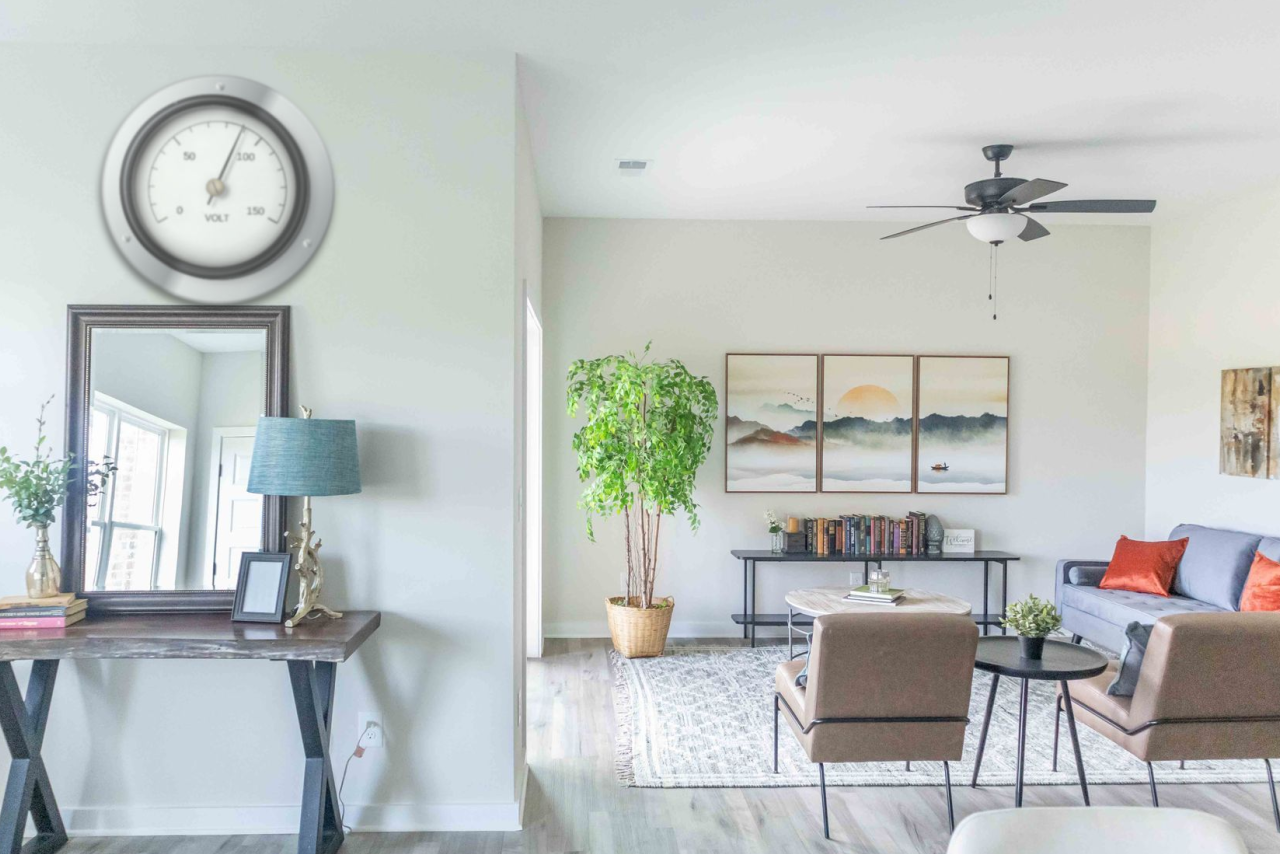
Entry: 90 V
